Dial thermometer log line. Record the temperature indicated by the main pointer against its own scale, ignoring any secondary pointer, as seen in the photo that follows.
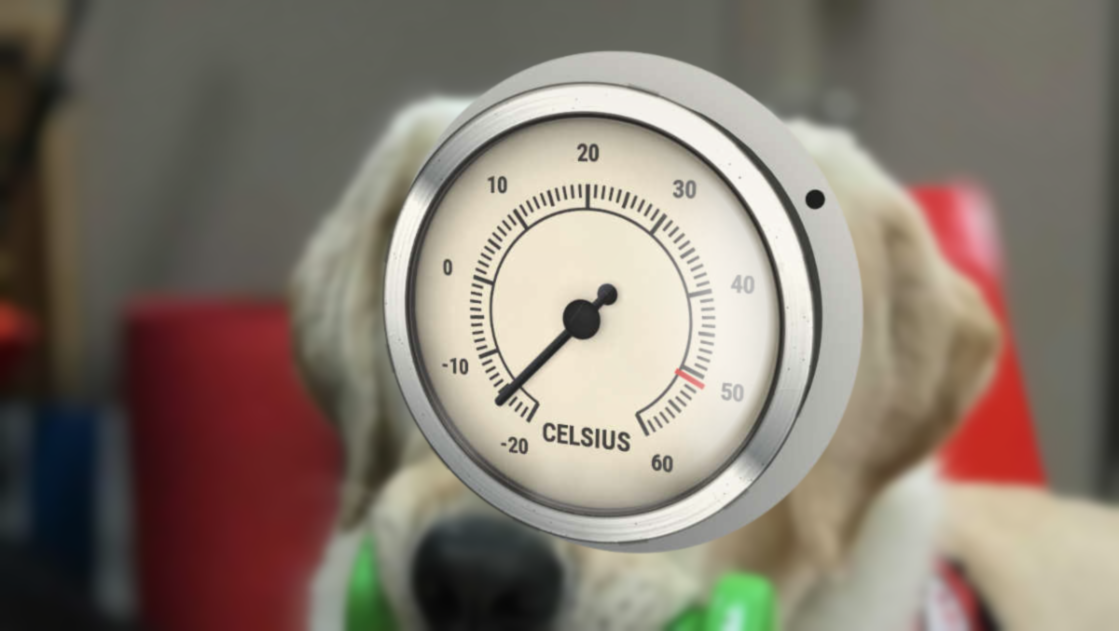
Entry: -16 °C
